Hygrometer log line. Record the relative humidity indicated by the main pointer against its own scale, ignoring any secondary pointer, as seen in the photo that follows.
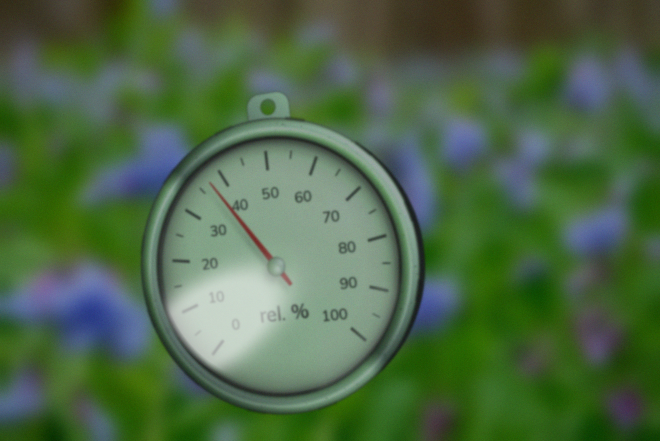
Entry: 37.5 %
